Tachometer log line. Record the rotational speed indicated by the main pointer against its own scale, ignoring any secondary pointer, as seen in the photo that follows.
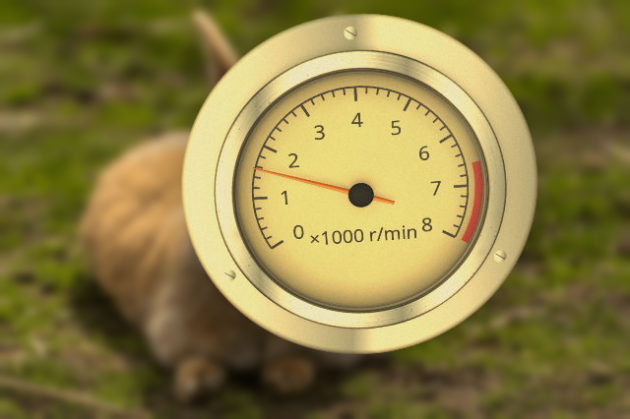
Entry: 1600 rpm
